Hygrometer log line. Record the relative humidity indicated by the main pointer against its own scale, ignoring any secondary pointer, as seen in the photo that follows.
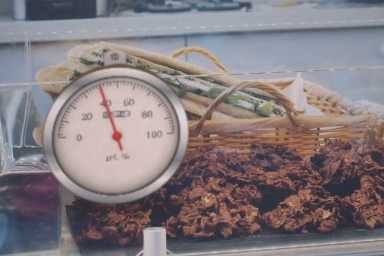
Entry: 40 %
